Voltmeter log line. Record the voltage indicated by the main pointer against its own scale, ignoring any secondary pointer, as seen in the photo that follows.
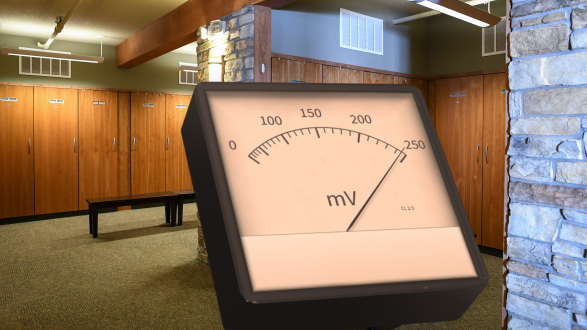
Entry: 245 mV
